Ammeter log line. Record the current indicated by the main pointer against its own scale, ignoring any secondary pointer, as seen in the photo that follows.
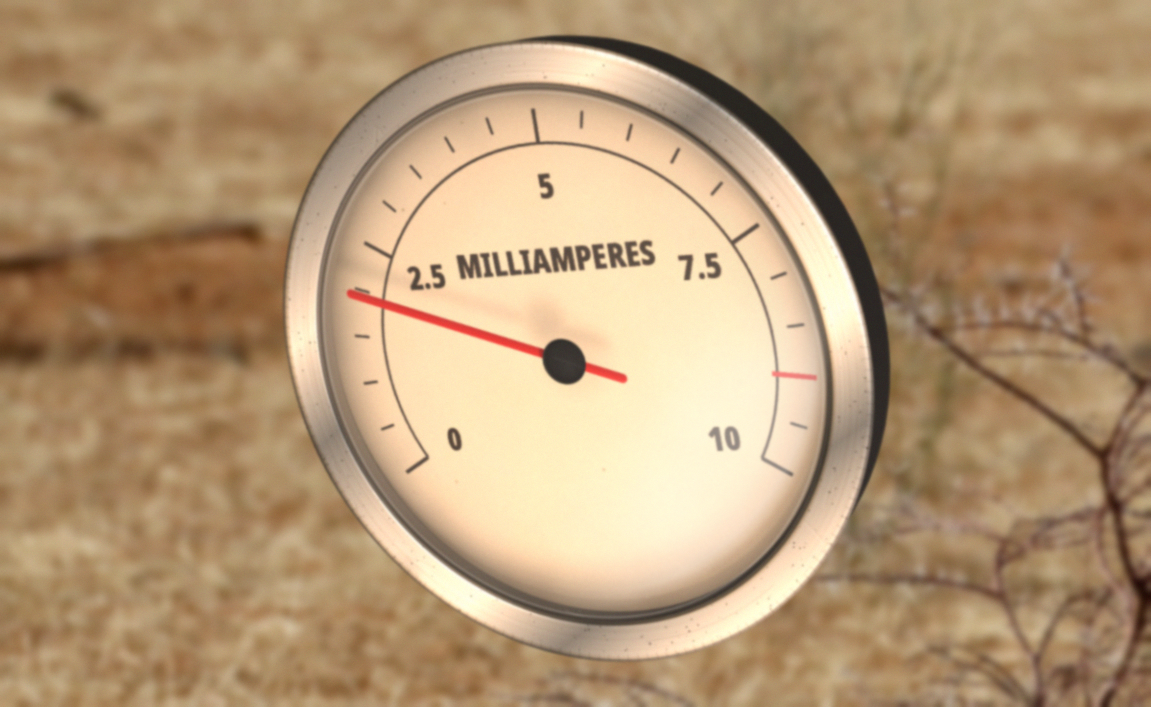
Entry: 2 mA
